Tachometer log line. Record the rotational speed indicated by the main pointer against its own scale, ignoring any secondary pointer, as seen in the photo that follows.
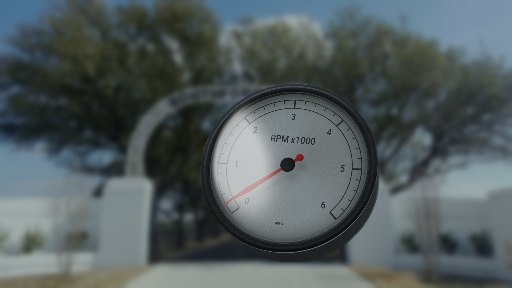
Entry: 200 rpm
